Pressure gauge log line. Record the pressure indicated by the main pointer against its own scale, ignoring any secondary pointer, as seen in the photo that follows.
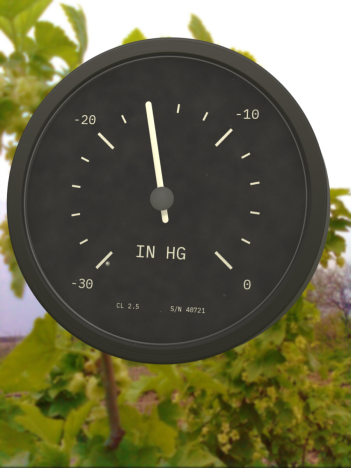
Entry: -16 inHg
